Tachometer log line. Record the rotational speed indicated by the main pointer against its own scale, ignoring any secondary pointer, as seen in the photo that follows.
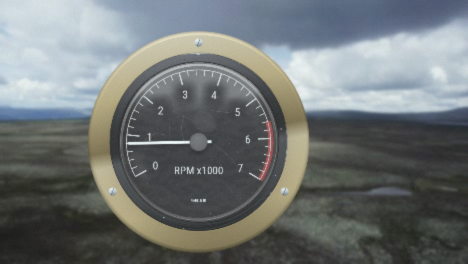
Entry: 800 rpm
